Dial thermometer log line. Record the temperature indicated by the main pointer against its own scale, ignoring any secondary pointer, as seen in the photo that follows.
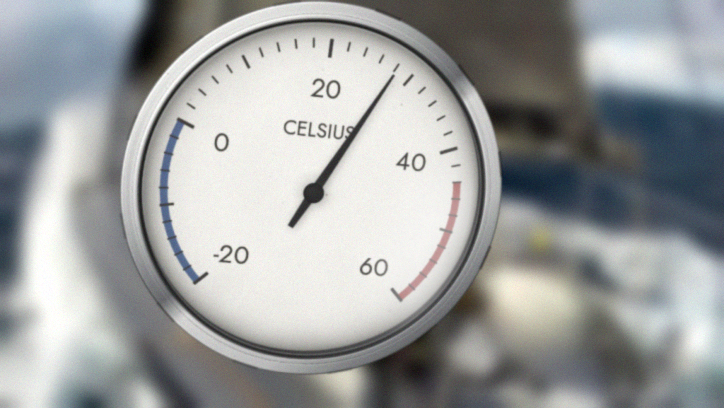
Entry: 28 °C
